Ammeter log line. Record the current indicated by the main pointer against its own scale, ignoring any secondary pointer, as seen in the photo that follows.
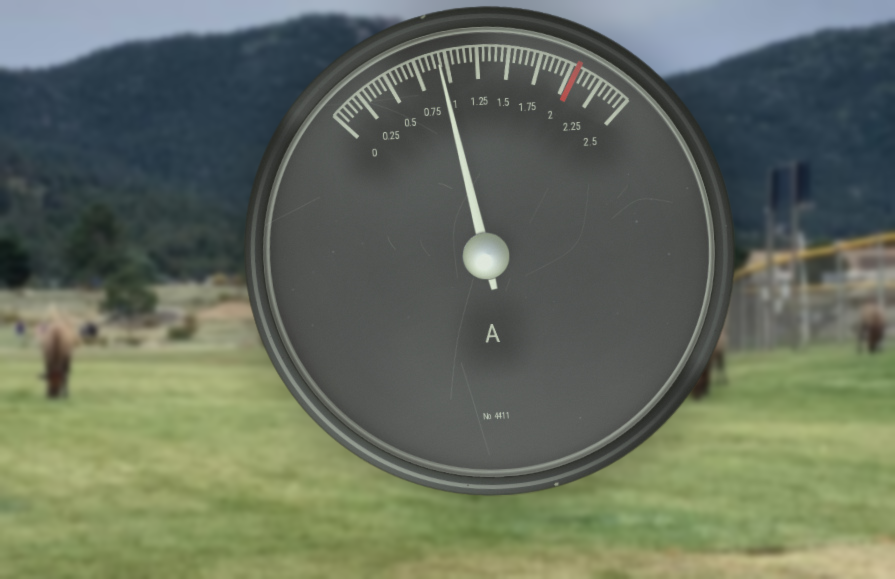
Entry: 0.95 A
